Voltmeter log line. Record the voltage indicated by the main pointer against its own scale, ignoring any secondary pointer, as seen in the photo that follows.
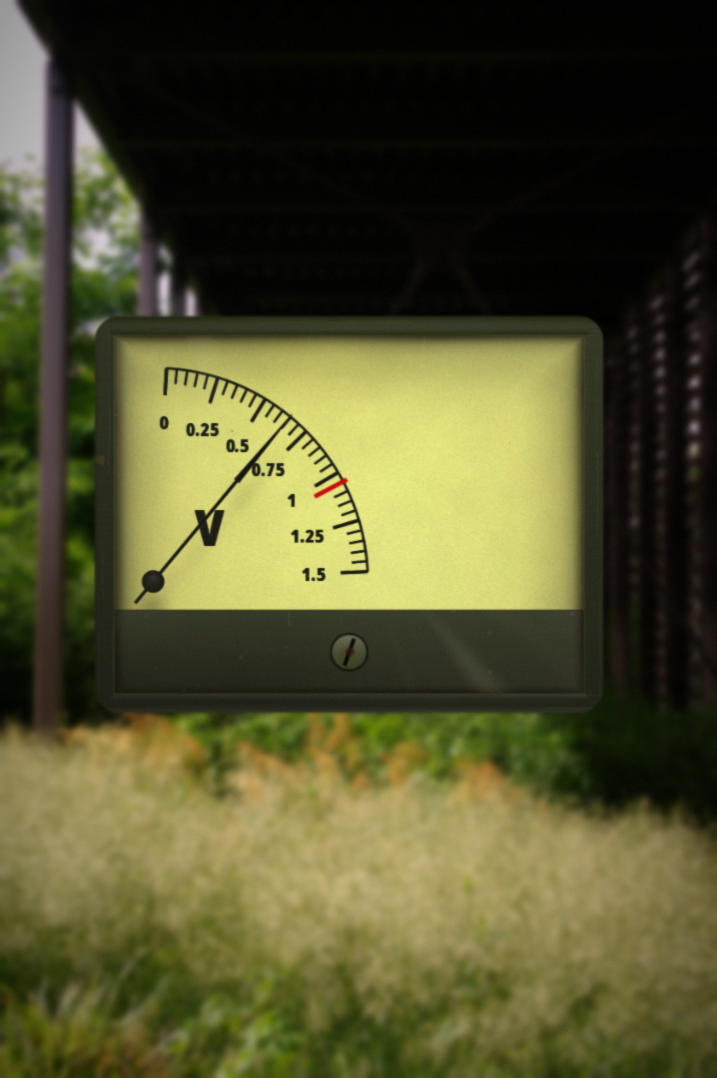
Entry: 0.65 V
